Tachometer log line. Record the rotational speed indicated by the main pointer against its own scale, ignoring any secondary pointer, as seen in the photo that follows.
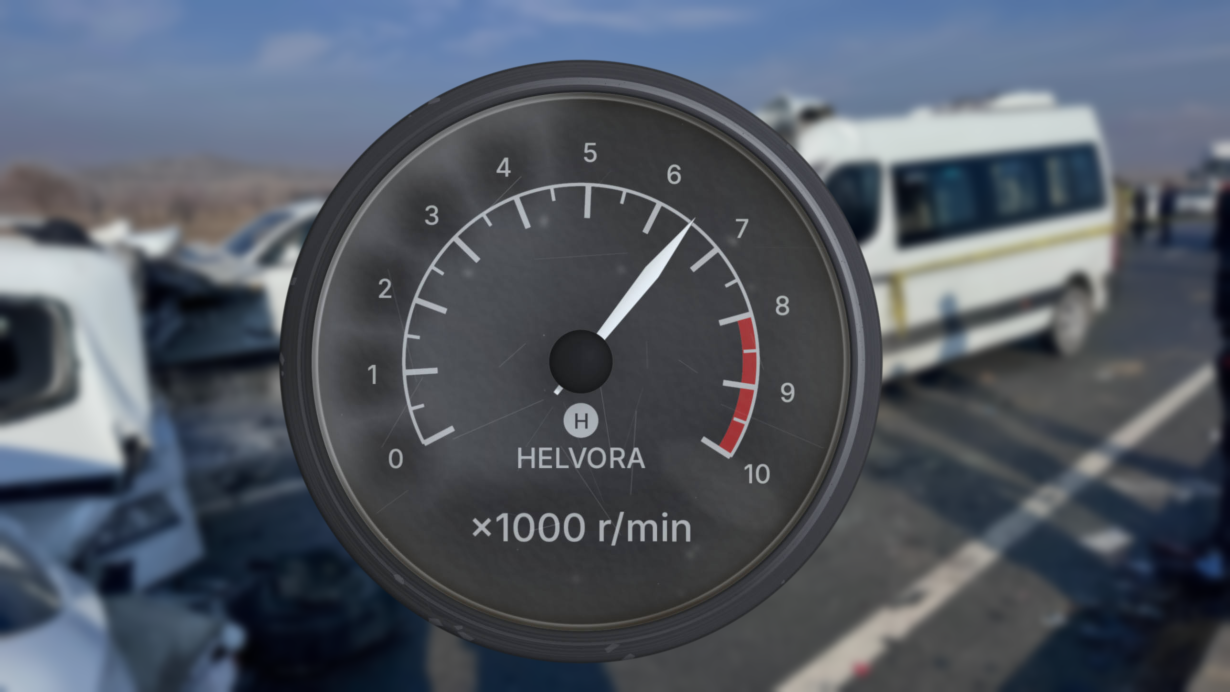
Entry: 6500 rpm
